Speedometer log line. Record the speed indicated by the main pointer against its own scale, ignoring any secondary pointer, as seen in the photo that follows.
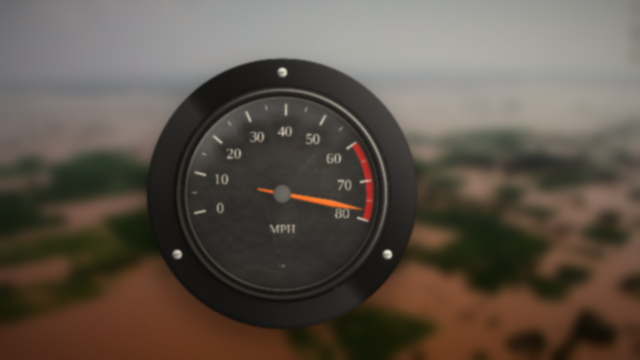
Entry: 77.5 mph
